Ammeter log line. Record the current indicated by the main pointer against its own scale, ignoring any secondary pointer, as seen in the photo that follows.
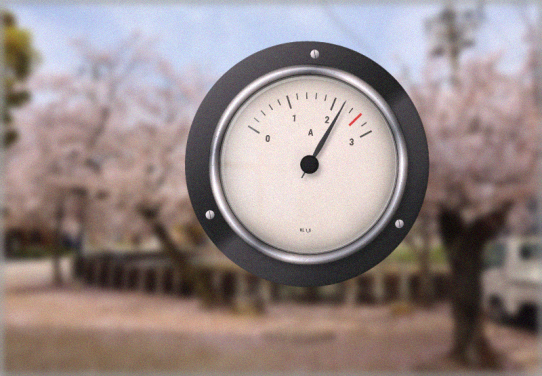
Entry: 2.2 A
